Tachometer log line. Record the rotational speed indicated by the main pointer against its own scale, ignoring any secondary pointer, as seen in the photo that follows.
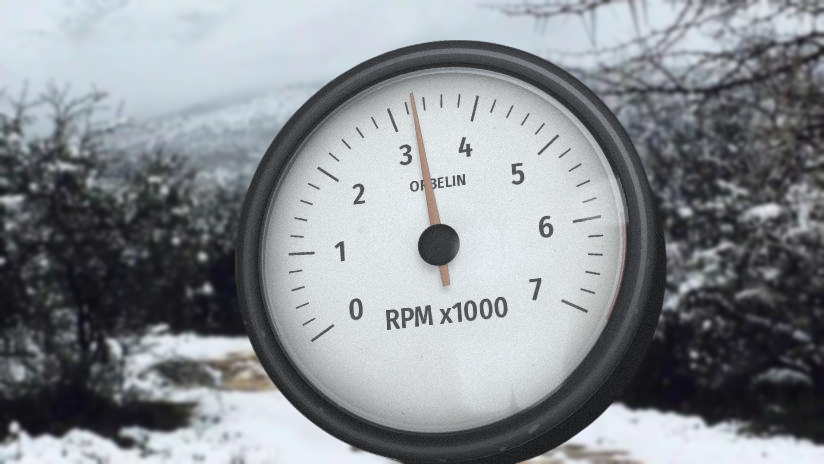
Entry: 3300 rpm
